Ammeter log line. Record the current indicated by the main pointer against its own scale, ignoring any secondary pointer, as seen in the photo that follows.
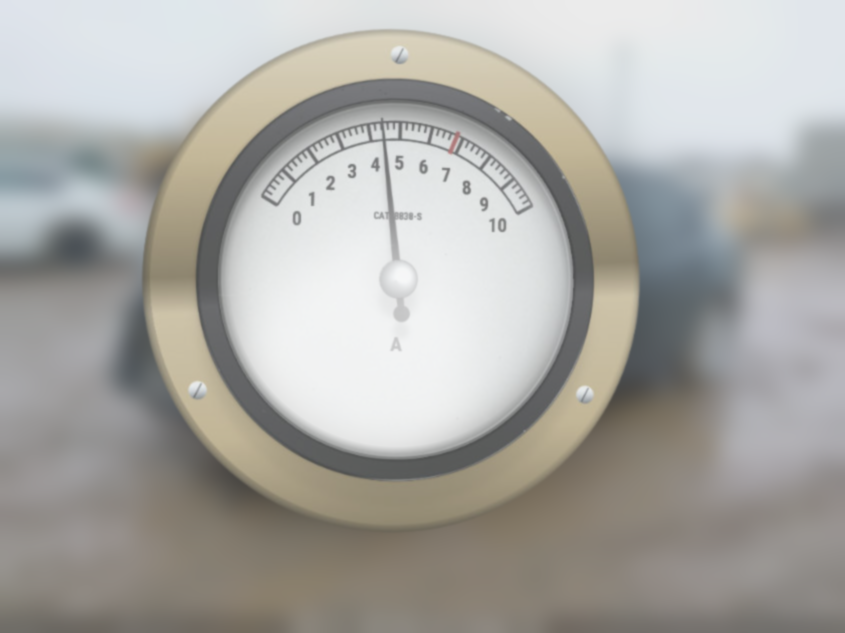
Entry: 4.4 A
